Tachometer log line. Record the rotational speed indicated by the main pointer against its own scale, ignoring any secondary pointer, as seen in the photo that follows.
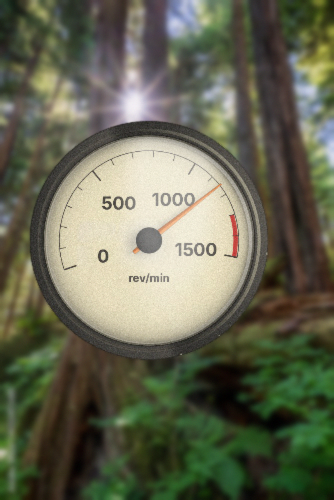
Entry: 1150 rpm
